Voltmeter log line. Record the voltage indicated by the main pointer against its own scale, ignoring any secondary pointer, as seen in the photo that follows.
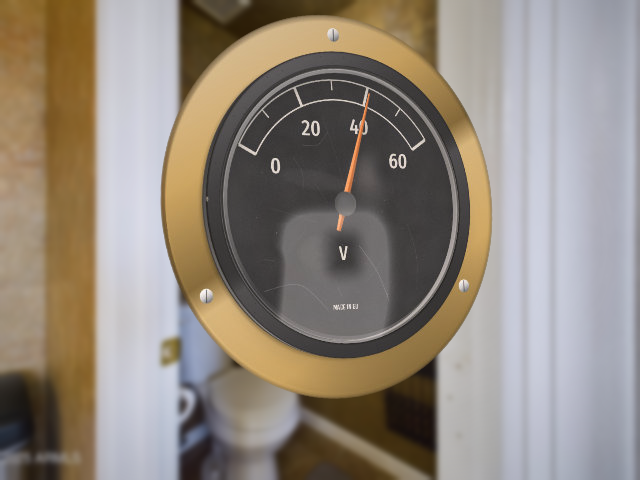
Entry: 40 V
